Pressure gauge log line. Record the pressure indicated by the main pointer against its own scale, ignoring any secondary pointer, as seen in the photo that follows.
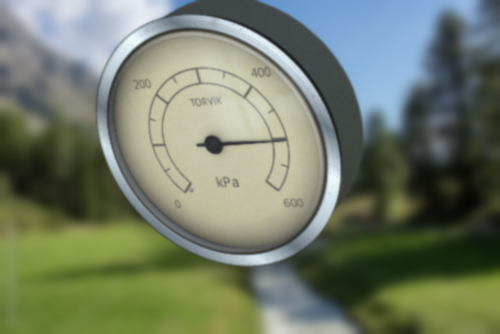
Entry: 500 kPa
